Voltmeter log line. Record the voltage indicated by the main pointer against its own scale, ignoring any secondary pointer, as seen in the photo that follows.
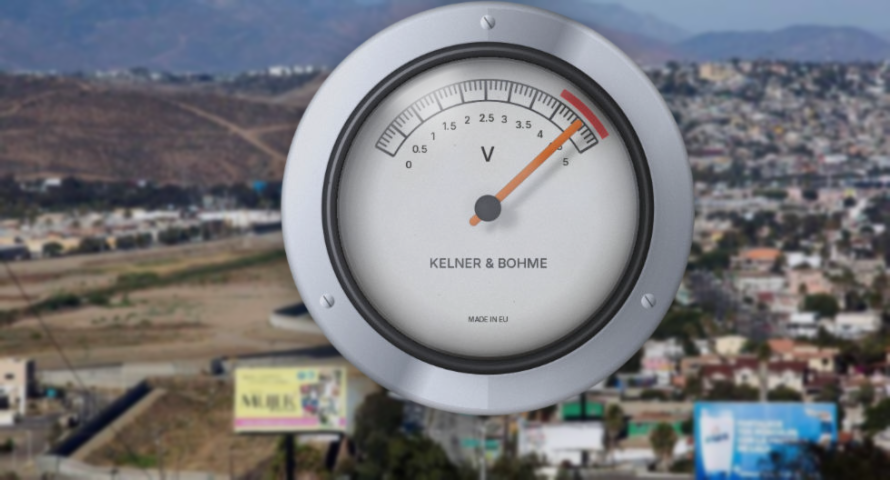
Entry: 4.5 V
